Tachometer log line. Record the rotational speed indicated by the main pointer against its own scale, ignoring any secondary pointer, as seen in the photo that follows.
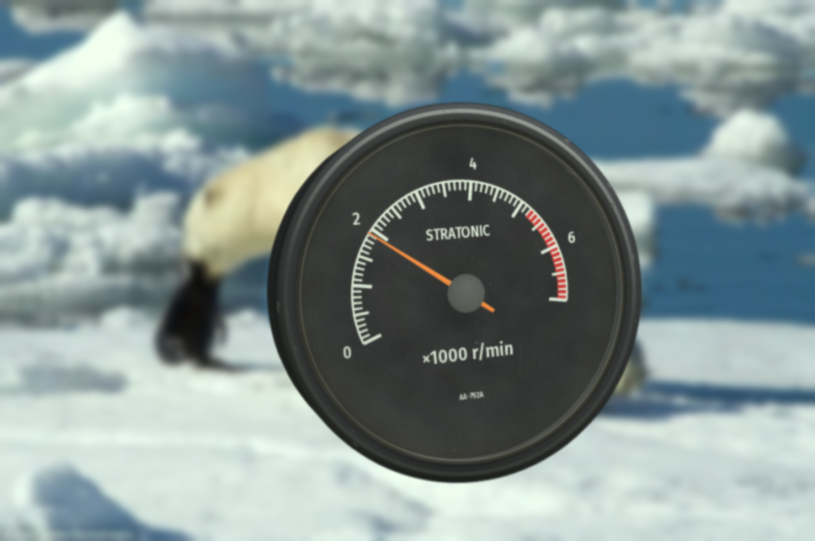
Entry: 1900 rpm
